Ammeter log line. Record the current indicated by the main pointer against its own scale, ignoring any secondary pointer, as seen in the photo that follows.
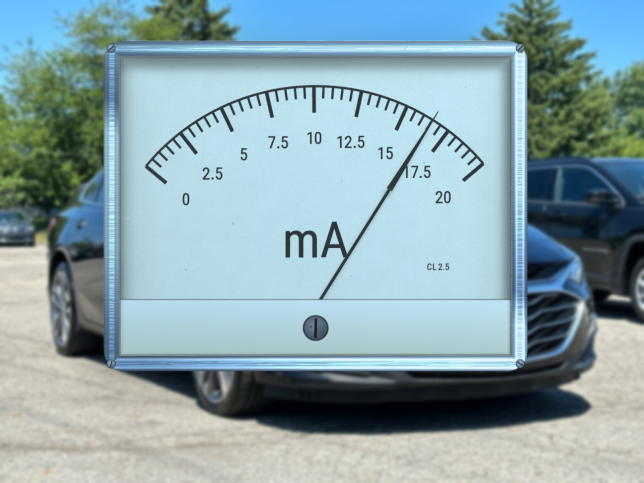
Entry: 16.5 mA
